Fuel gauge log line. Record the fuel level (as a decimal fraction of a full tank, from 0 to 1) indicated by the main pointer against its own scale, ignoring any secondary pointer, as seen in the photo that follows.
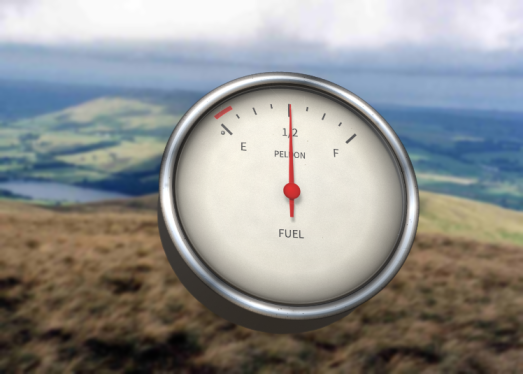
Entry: 0.5
